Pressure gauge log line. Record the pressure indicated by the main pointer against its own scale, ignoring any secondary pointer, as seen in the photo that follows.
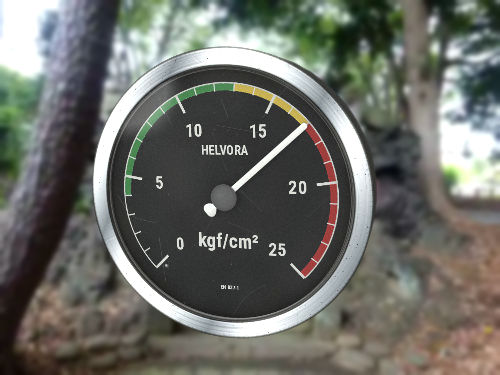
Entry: 17 kg/cm²
